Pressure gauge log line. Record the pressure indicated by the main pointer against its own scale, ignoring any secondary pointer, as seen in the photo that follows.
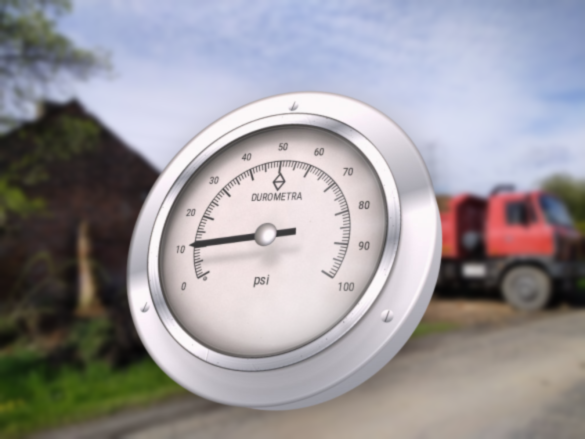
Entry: 10 psi
